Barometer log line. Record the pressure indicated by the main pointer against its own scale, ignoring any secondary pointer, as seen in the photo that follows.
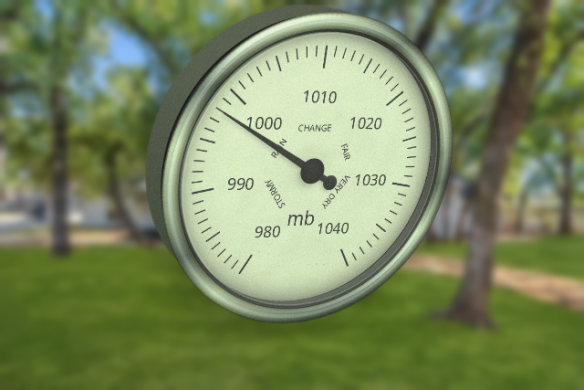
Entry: 998 mbar
